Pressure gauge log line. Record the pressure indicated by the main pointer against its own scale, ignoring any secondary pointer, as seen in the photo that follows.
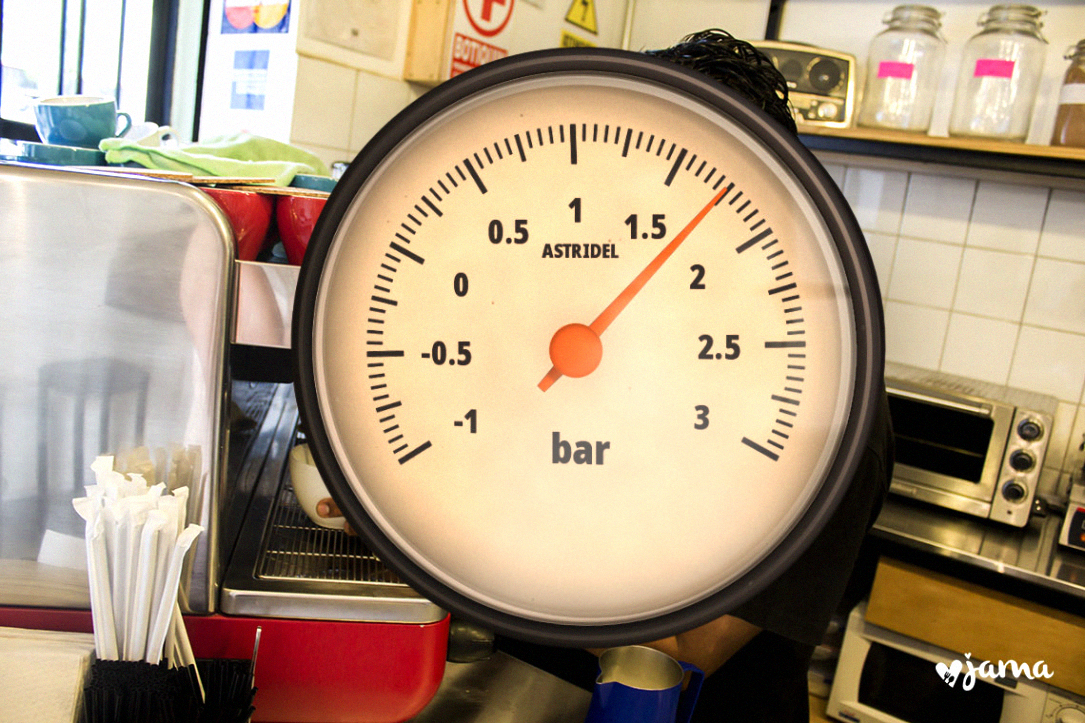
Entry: 1.75 bar
